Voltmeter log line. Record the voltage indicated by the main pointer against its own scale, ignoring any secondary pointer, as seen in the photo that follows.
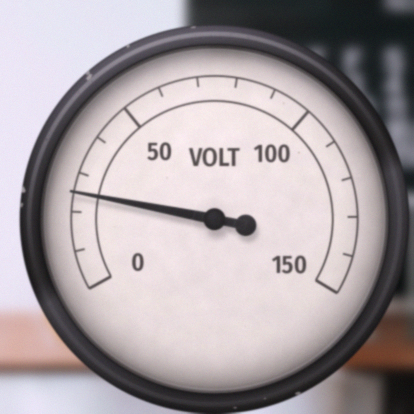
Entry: 25 V
